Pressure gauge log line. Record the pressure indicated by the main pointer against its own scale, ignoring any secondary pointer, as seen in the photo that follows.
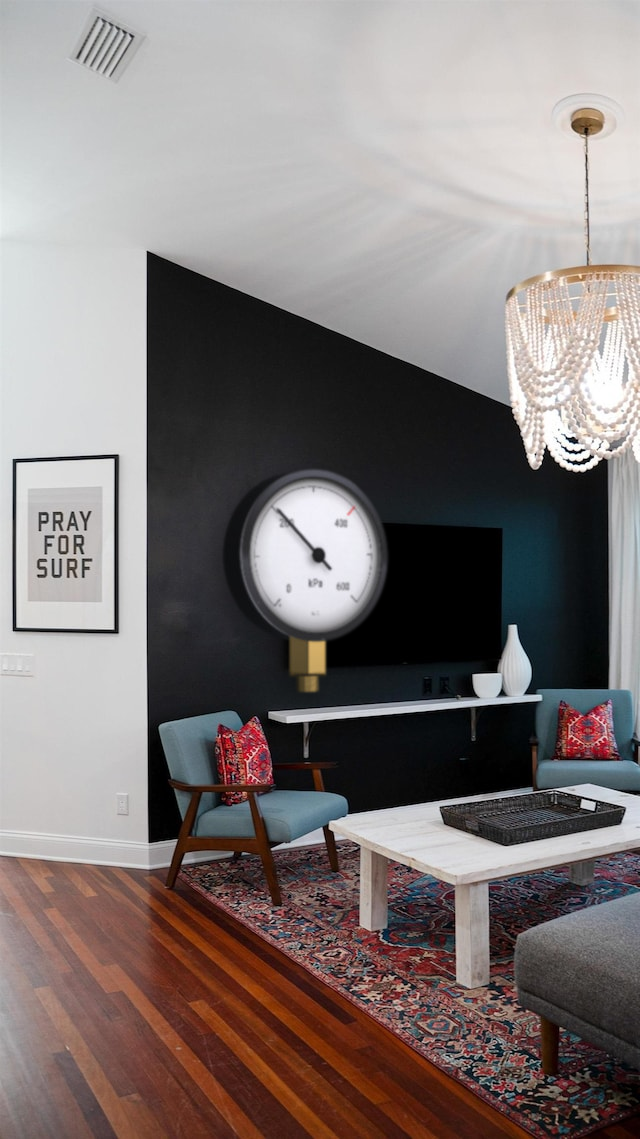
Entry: 200 kPa
